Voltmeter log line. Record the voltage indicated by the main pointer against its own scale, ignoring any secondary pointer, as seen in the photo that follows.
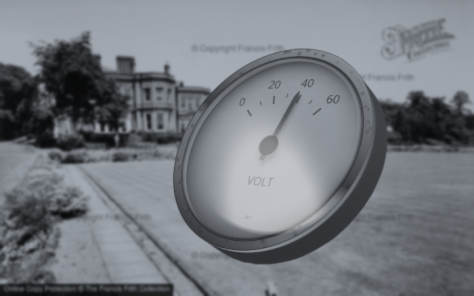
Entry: 40 V
